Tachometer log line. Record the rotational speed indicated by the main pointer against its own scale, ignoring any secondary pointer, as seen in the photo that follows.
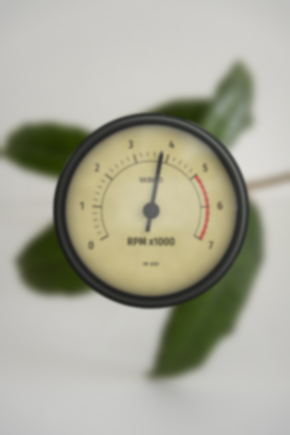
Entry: 3800 rpm
